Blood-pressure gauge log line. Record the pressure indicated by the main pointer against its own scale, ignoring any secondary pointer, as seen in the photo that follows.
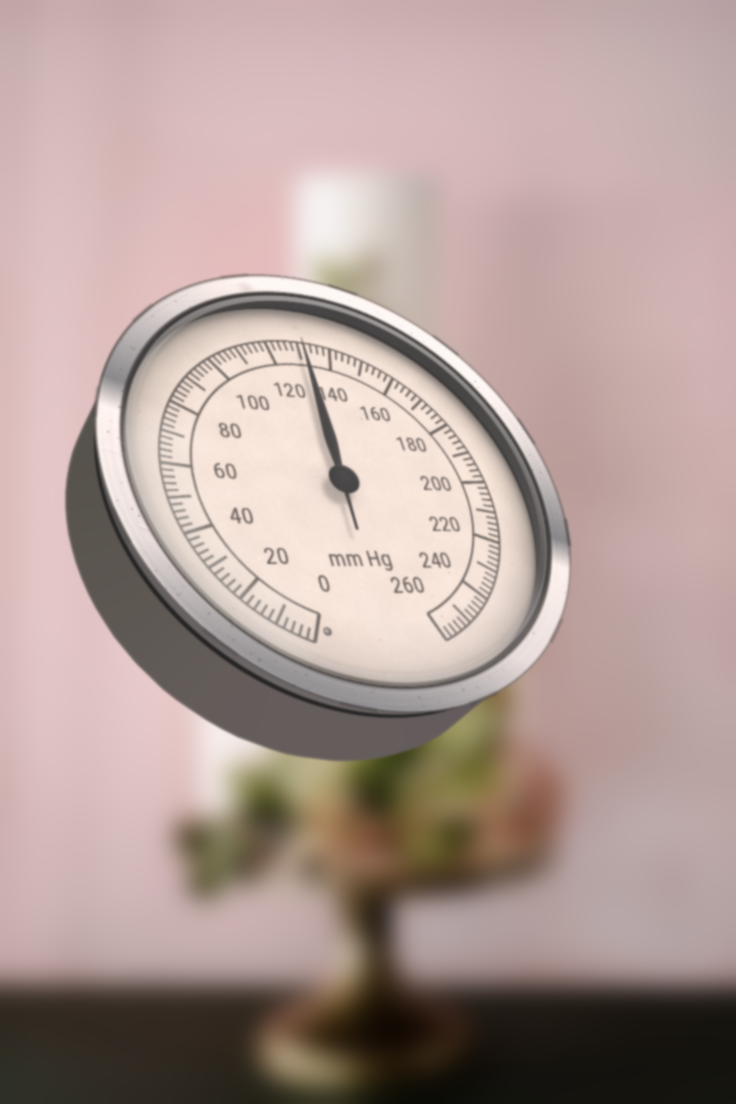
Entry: 130 mmHg
